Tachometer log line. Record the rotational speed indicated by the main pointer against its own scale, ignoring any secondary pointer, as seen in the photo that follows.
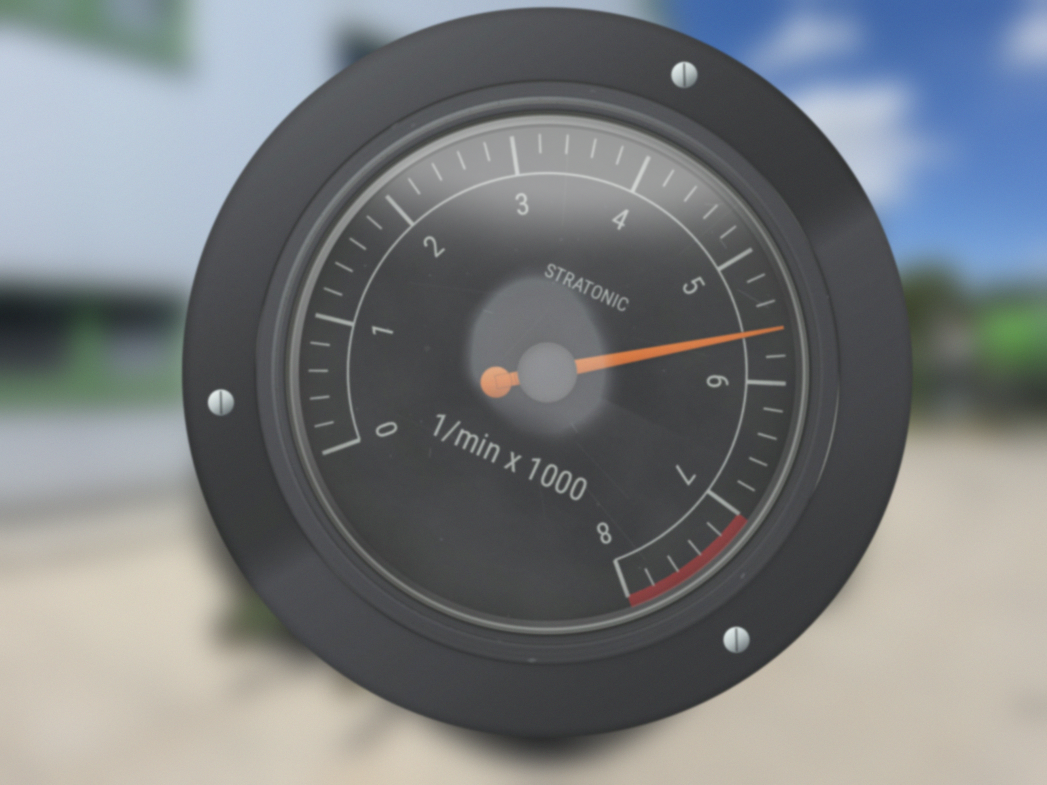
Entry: 5600 rpm
